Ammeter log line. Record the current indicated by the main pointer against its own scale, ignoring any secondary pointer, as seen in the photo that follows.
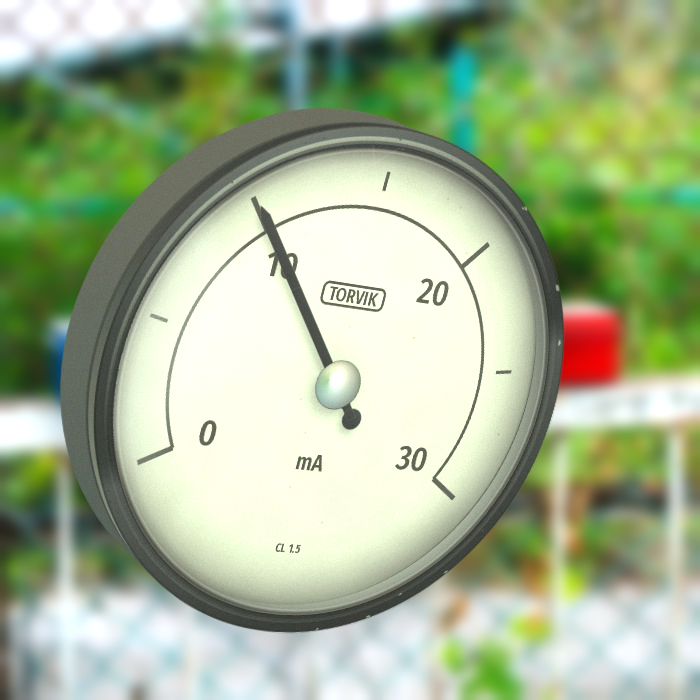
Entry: 10 mA
